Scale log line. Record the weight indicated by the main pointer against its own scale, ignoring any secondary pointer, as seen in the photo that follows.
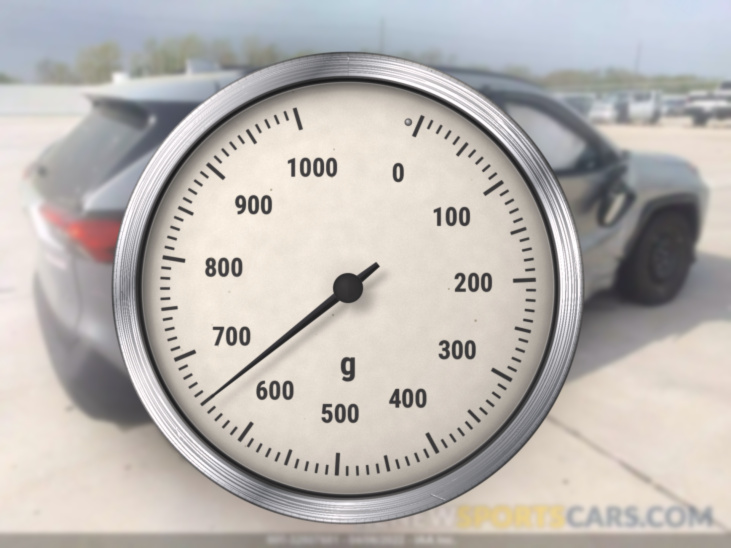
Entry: 650 g
